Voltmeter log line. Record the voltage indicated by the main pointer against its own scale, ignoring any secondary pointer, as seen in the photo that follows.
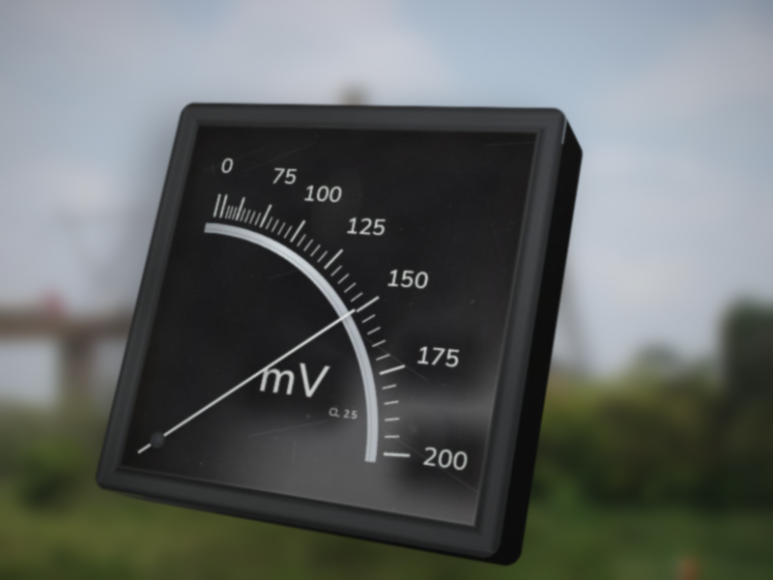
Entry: 150 mV
